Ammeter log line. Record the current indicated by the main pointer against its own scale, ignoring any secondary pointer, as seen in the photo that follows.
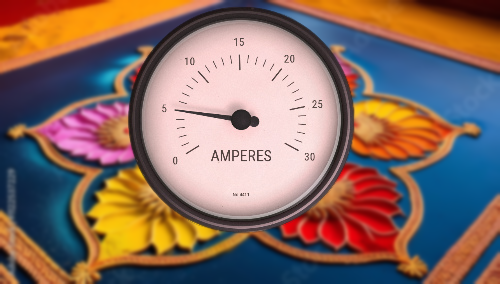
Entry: 5 A
